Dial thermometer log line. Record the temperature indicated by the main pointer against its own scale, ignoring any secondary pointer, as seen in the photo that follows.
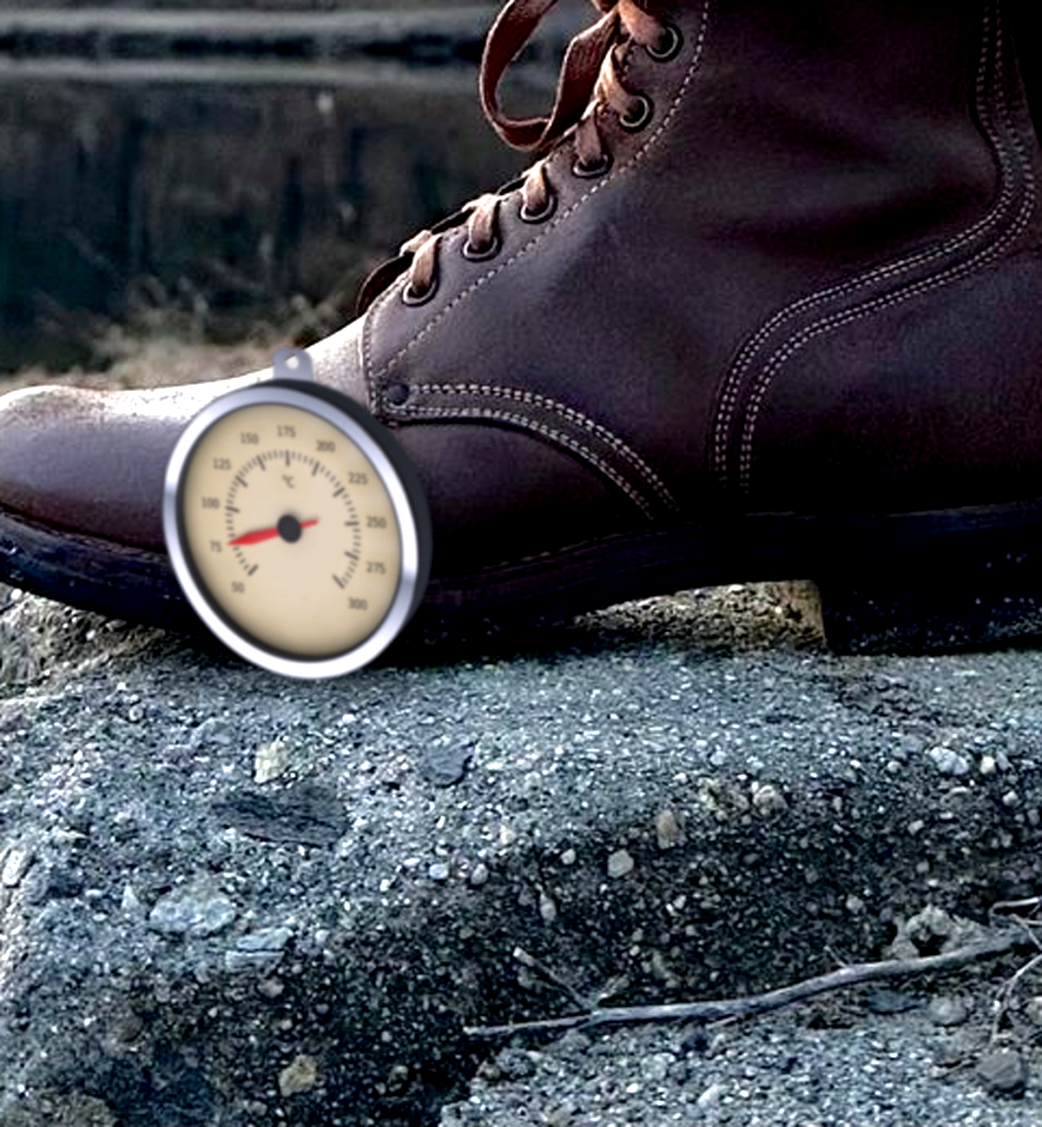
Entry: 75 °C
